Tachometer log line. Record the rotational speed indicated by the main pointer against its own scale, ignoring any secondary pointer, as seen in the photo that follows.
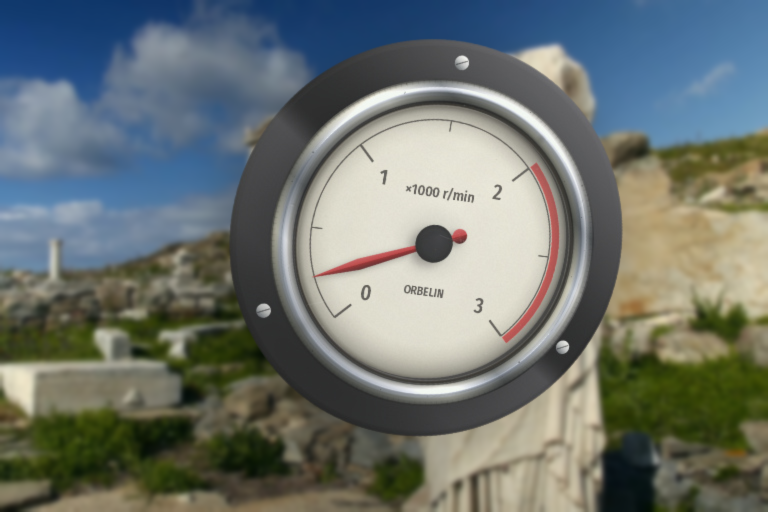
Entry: 250 rpm
